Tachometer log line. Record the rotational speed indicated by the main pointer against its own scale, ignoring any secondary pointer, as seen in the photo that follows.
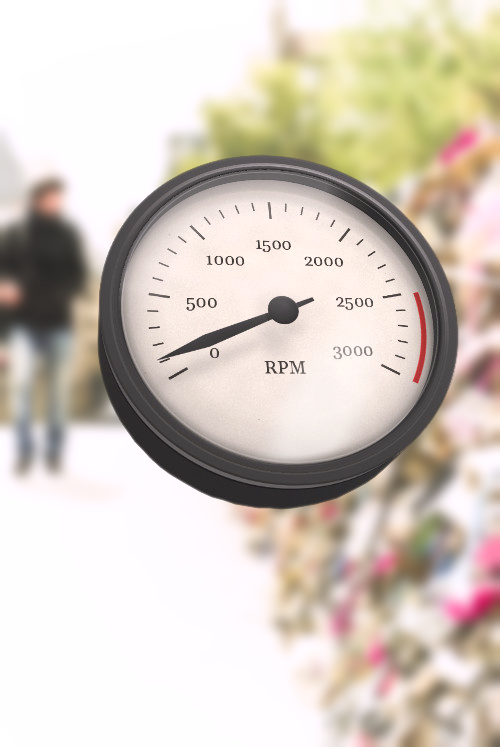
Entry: 100 rpm
